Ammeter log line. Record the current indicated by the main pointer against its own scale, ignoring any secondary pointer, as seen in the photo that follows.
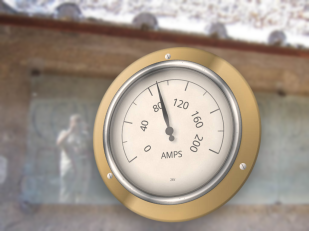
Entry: 90 A
